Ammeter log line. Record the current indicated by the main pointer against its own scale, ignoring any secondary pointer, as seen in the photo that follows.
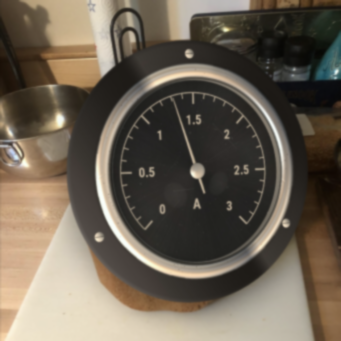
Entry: 1.3 A
